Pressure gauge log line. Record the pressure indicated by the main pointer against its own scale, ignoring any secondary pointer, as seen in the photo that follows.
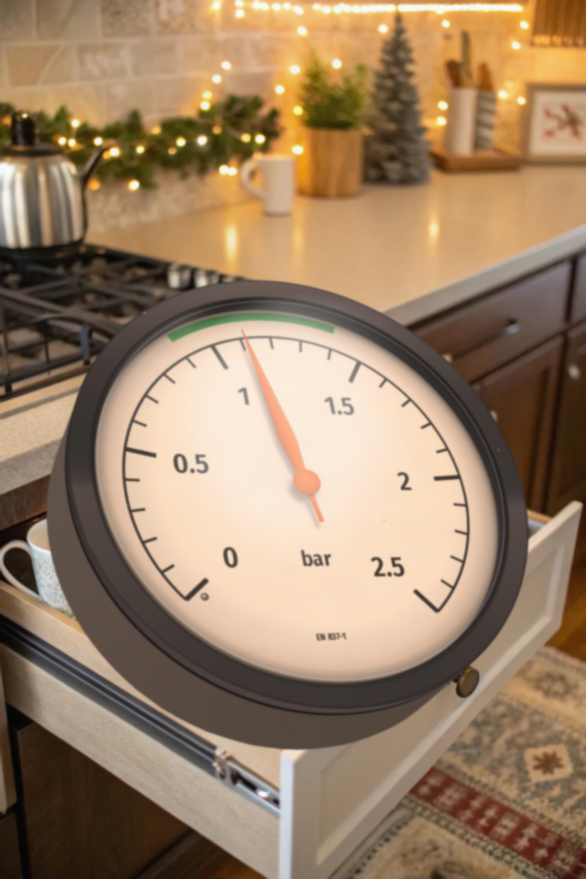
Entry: 1.1 bar
